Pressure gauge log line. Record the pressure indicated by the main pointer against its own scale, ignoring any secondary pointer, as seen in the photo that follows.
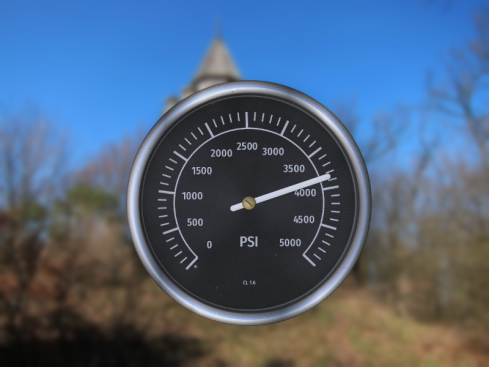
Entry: 3850 psi
